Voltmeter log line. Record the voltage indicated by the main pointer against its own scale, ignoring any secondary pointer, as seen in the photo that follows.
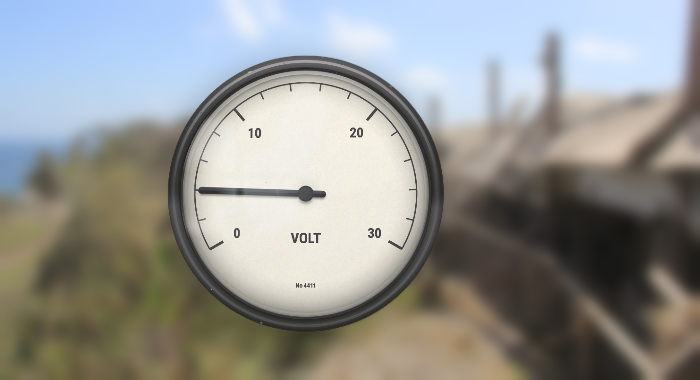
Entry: 4 V
